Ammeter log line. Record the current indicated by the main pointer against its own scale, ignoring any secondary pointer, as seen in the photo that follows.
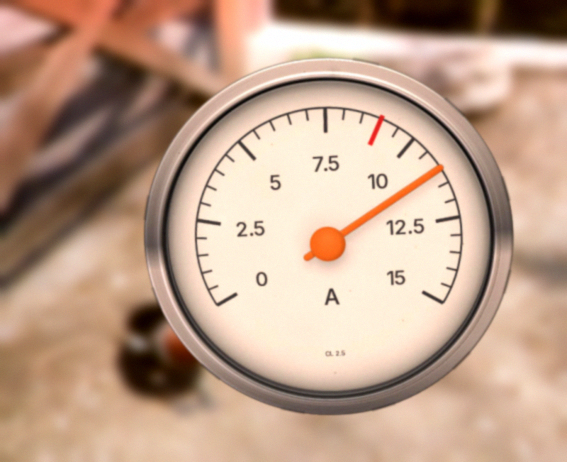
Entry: 11 A
